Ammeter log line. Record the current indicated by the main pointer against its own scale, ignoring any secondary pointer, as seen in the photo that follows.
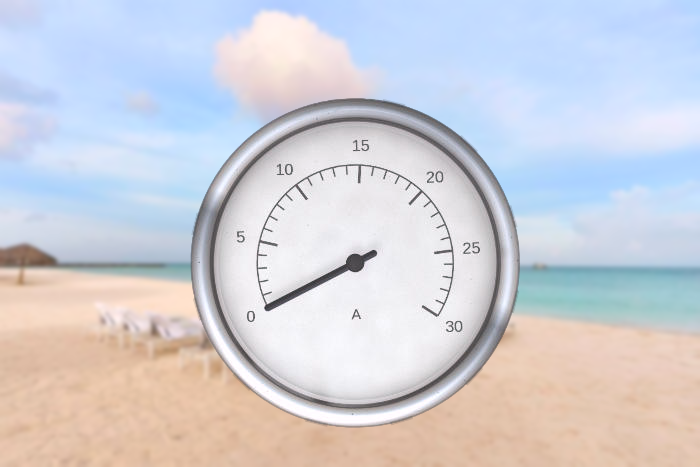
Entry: 0 A
